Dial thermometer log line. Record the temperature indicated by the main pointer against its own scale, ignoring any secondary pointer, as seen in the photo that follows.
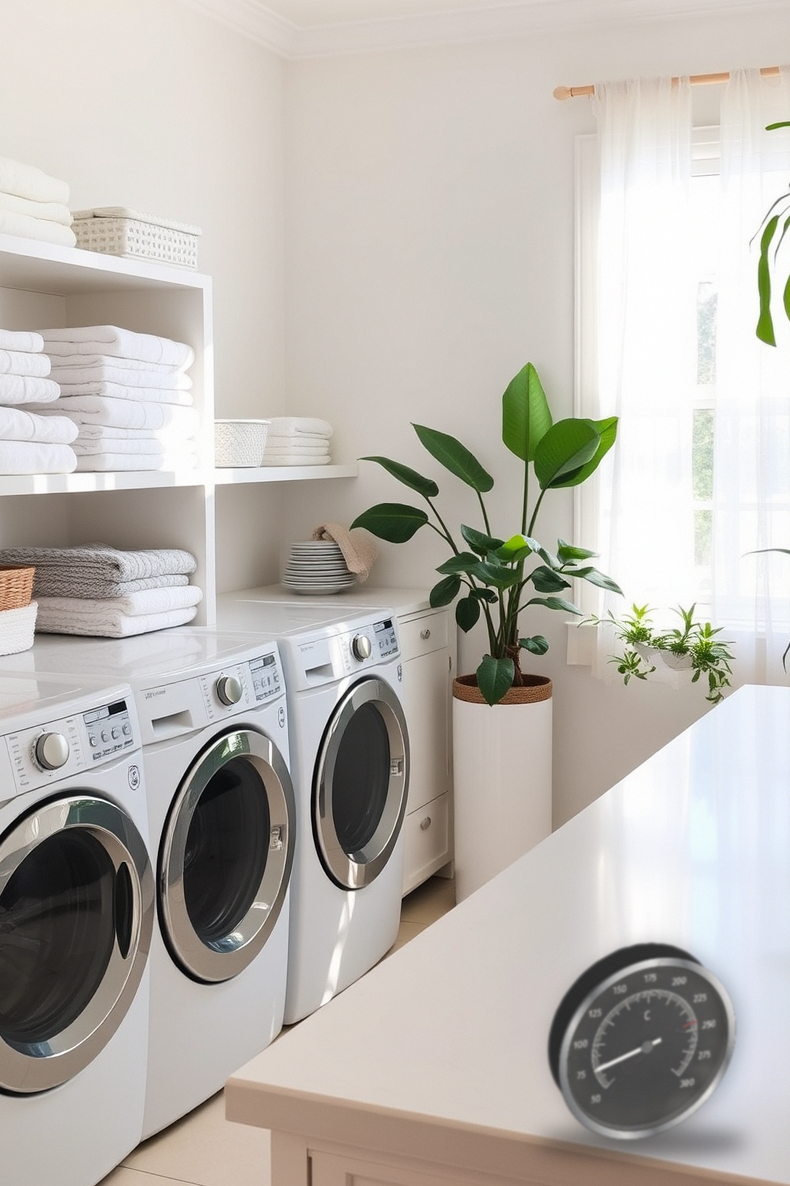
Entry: 75 °C
